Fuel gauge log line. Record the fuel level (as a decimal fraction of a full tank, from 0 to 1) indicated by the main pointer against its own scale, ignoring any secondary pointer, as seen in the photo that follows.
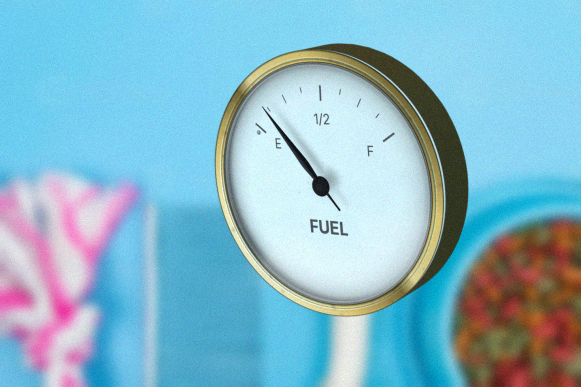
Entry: 0.125
